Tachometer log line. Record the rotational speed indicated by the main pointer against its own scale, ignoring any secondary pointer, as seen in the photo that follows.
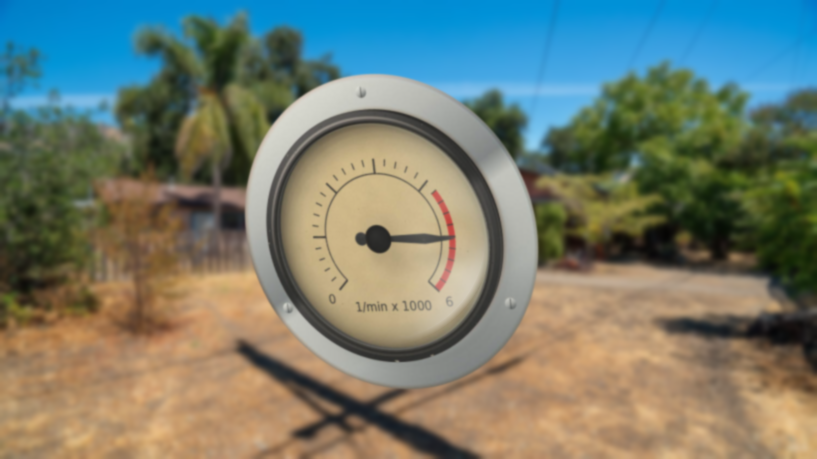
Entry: 5000 rpm
